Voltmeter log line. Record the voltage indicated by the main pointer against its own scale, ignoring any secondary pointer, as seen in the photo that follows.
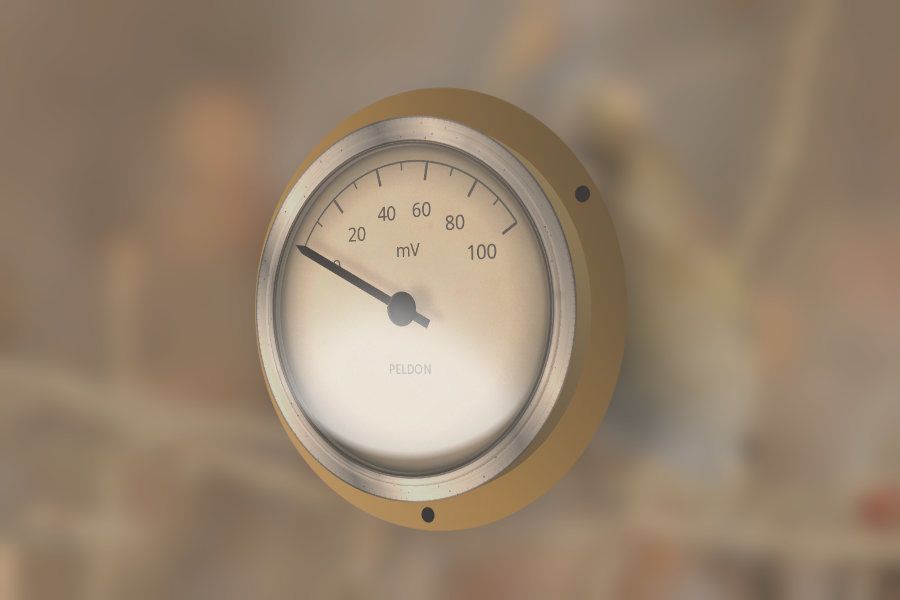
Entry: 0 mV
